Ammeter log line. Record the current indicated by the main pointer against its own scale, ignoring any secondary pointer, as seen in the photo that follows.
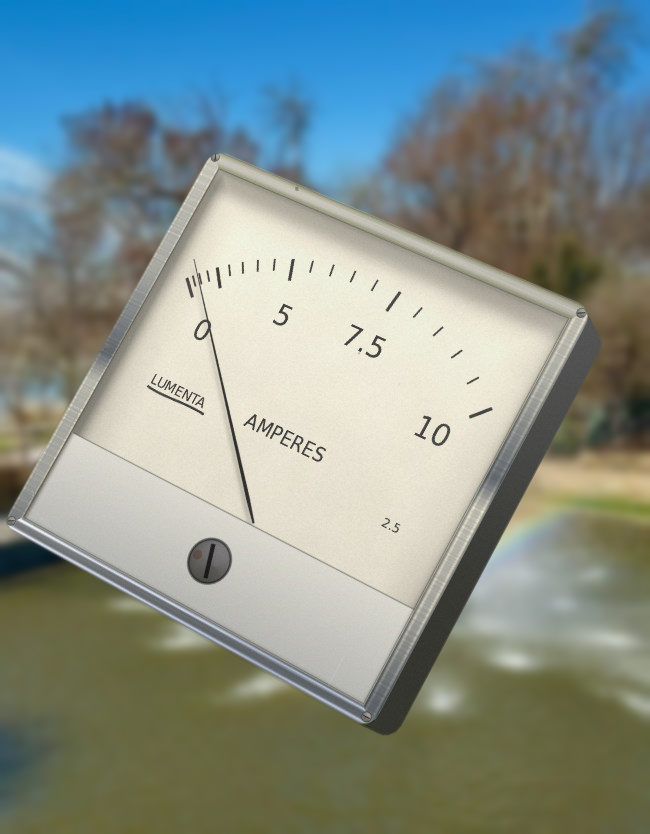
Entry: 1.5 A
